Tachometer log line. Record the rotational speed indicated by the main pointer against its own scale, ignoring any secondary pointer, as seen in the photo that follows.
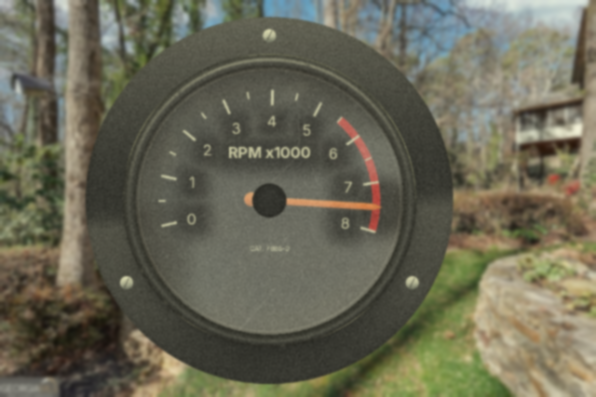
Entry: 7500 rpm
